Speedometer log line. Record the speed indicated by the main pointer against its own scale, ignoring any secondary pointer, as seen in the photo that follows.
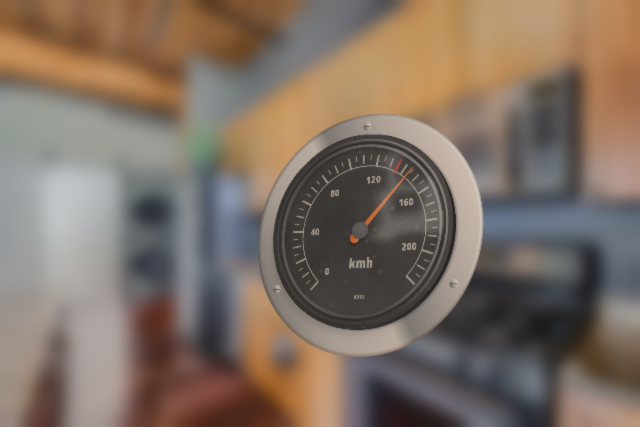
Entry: 145 km/h
